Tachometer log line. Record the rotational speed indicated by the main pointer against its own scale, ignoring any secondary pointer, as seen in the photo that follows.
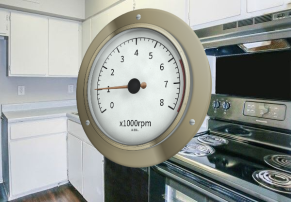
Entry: 1000 rpm
